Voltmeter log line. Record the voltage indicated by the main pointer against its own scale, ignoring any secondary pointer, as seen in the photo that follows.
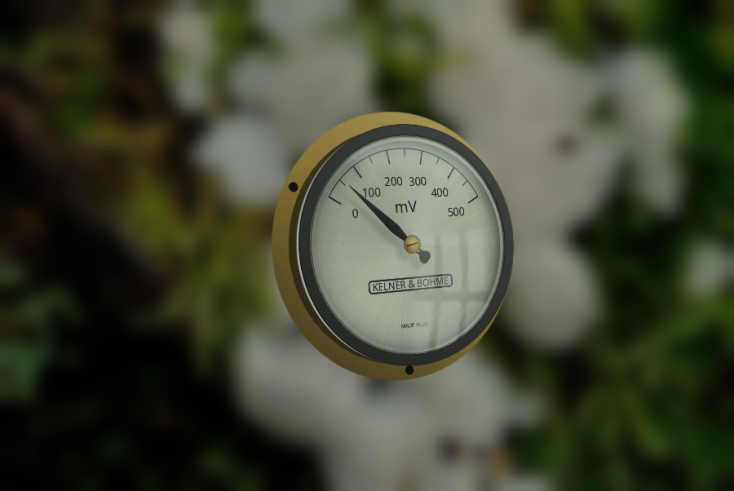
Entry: 50 mV
